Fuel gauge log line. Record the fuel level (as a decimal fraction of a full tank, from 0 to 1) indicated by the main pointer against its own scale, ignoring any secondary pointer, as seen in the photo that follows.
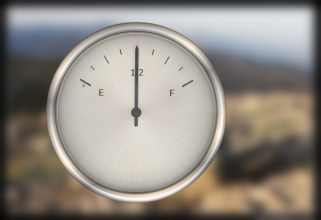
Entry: 0.5
